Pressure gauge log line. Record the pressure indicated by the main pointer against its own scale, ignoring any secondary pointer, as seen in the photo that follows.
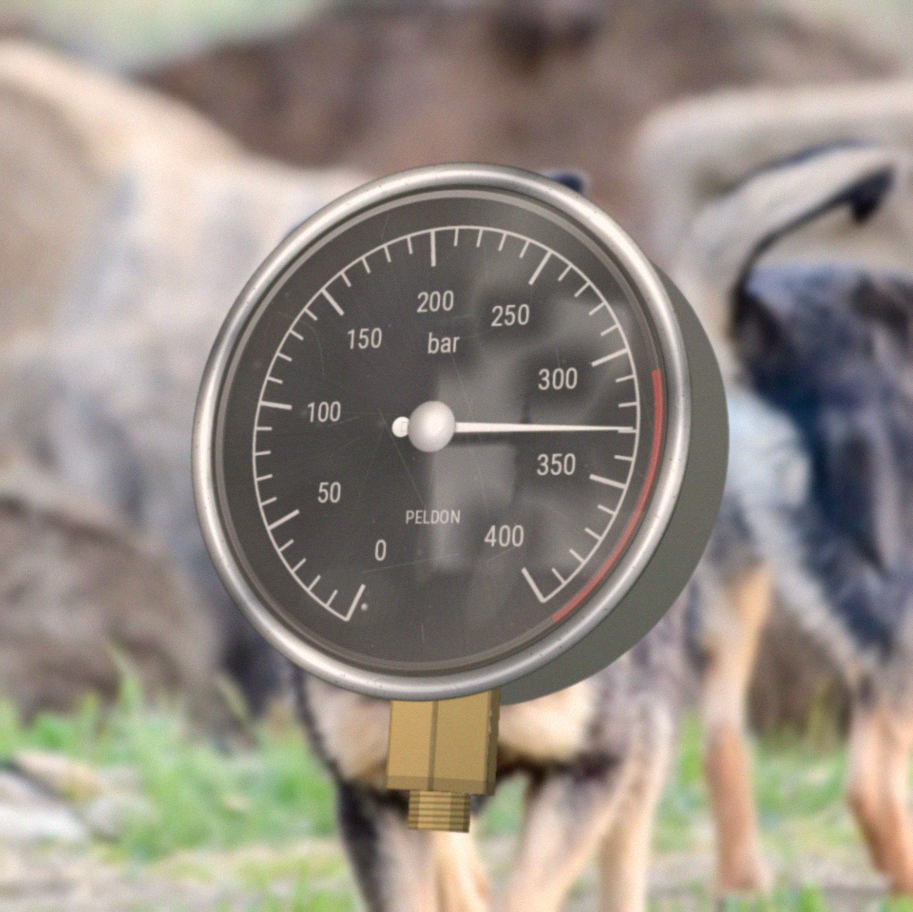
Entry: 330 bar
